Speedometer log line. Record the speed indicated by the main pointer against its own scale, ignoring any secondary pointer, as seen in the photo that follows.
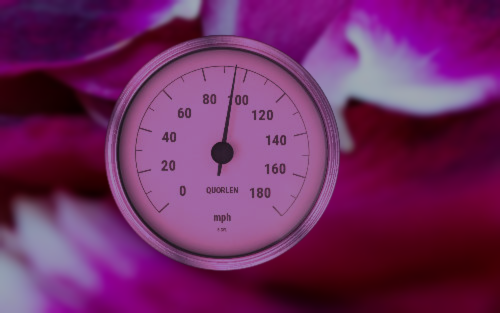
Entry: 95 mph
